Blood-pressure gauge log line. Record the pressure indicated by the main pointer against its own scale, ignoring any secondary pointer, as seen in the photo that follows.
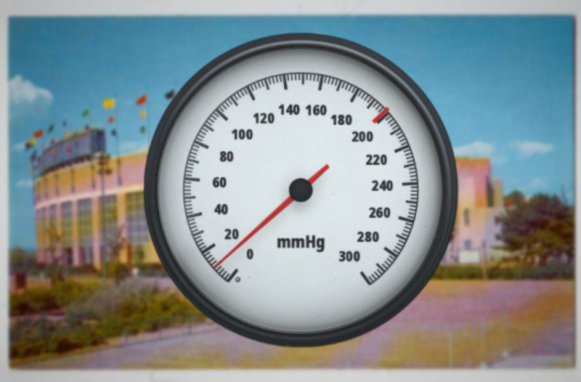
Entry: 10 mmHg
